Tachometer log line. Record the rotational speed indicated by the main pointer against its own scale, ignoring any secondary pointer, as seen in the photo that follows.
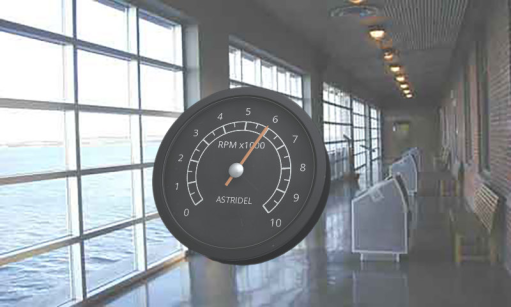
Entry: 6000 rpm
